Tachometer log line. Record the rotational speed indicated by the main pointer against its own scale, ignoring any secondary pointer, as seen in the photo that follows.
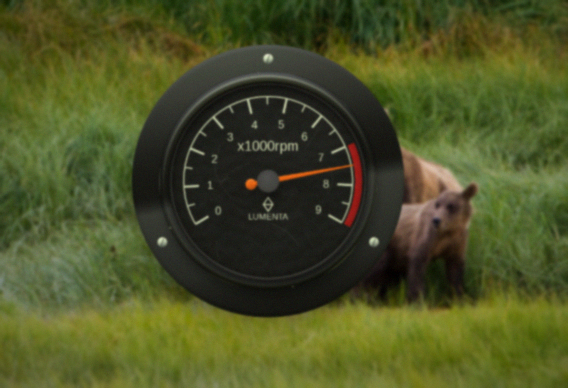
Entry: 7500 rpm
